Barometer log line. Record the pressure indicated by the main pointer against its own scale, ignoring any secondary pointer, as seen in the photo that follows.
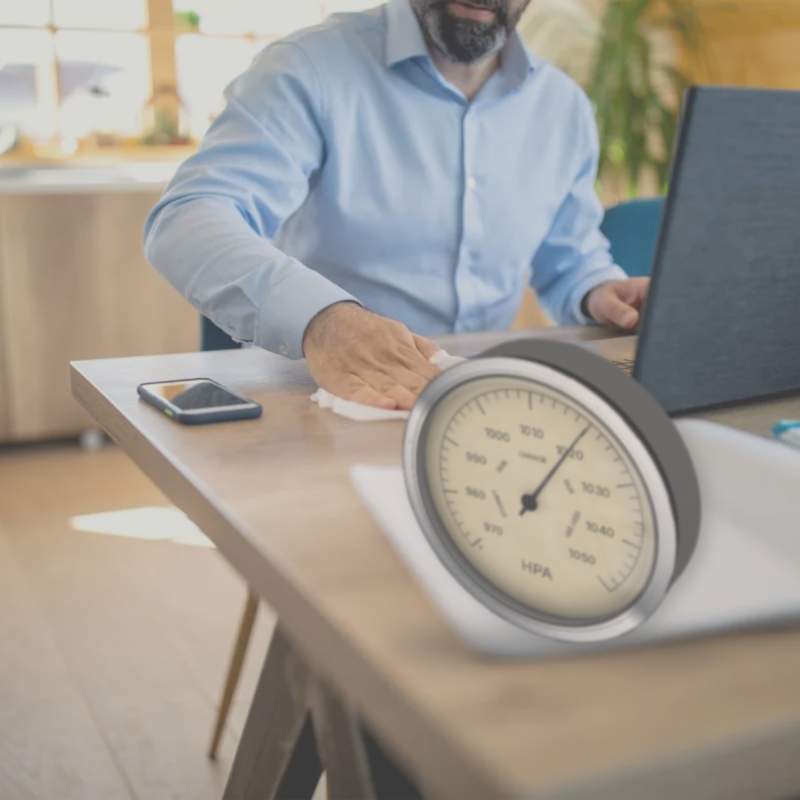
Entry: 1020 hPa
